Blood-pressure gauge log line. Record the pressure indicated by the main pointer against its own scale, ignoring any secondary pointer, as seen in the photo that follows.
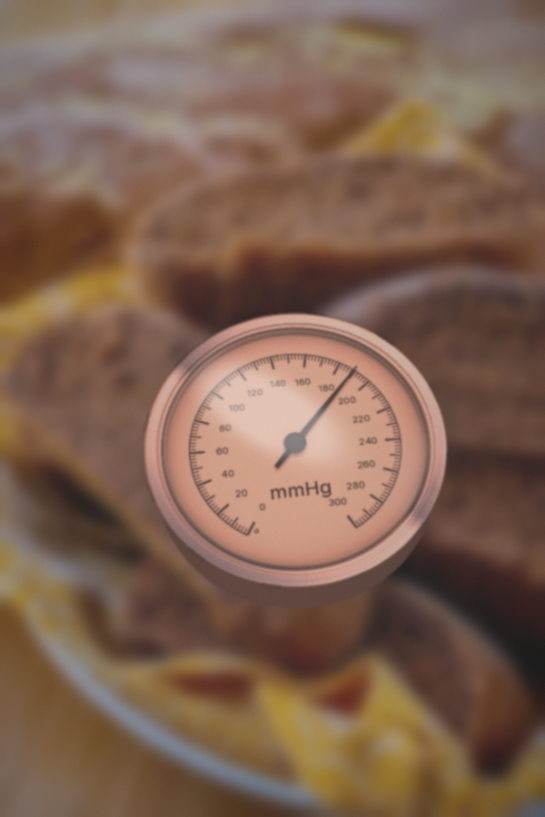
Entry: 190 mmHg
